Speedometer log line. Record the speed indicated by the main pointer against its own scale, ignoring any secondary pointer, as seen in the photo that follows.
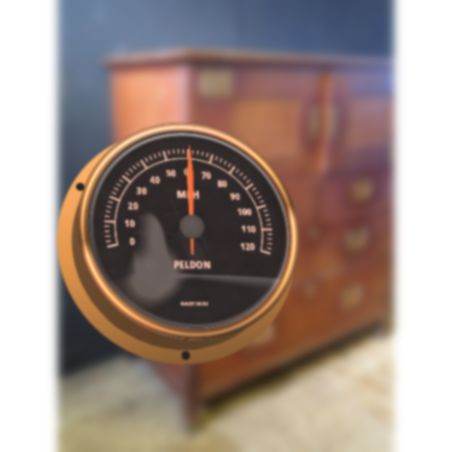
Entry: 60 mph
